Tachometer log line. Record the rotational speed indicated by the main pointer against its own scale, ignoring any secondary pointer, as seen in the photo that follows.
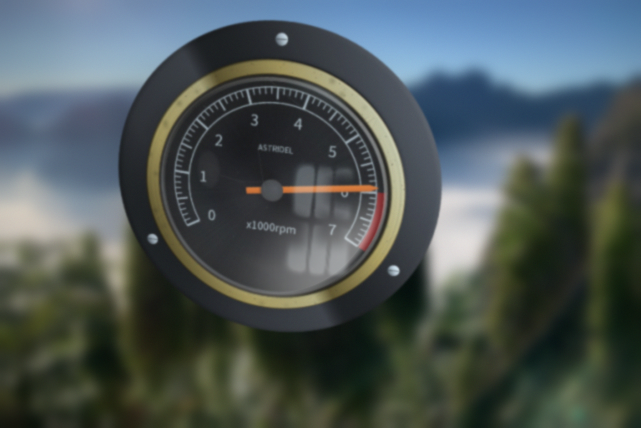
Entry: 5900 rpm
